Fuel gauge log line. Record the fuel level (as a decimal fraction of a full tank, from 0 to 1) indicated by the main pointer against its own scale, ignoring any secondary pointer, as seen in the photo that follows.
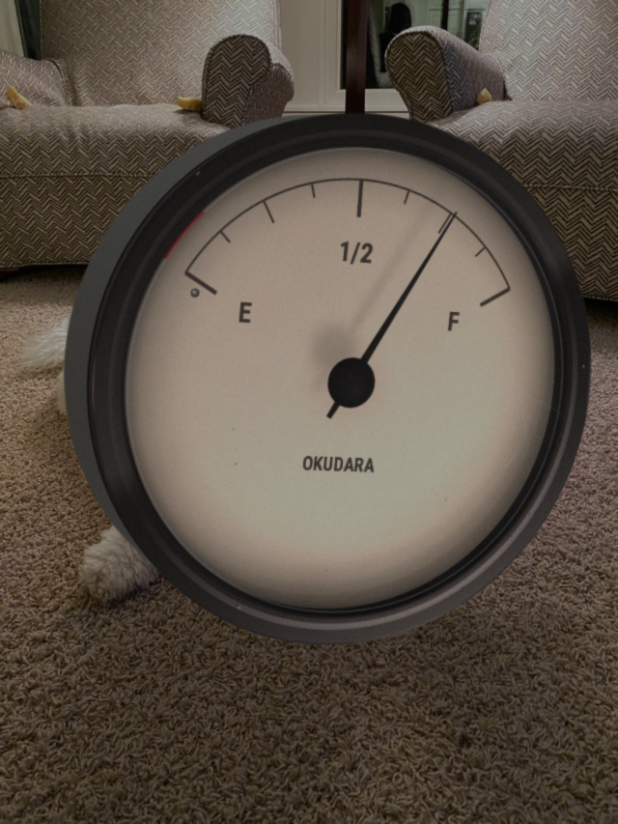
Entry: 0.75
